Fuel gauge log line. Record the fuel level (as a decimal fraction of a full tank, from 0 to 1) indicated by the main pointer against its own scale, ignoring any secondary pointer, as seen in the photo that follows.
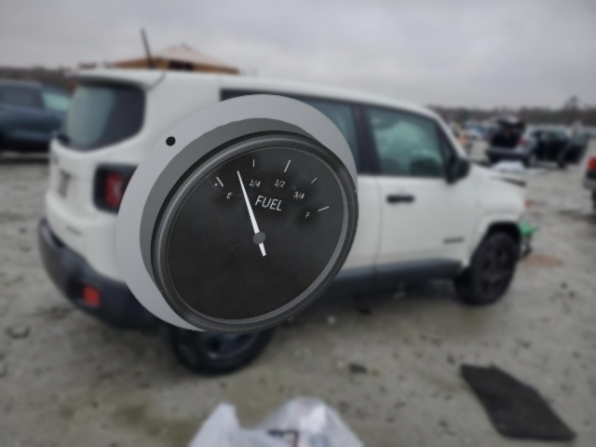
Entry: 0.125
